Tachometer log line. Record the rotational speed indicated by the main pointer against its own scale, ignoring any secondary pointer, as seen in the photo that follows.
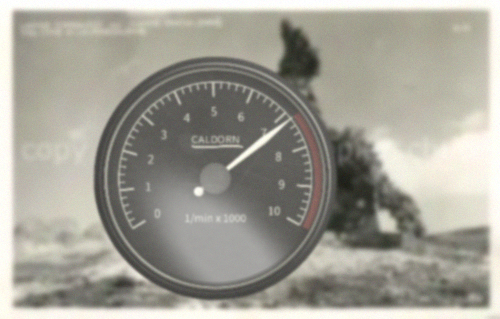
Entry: 7200 rpm
